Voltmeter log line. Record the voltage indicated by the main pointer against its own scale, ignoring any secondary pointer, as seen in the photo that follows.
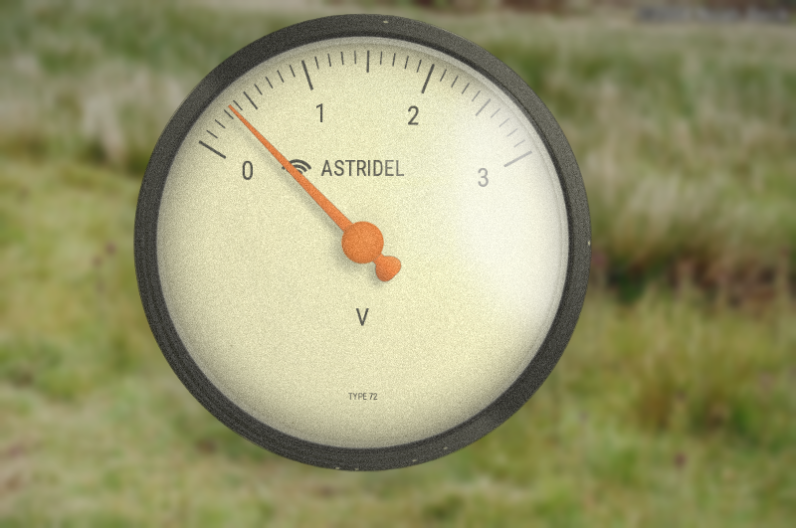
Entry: 0.35 V
